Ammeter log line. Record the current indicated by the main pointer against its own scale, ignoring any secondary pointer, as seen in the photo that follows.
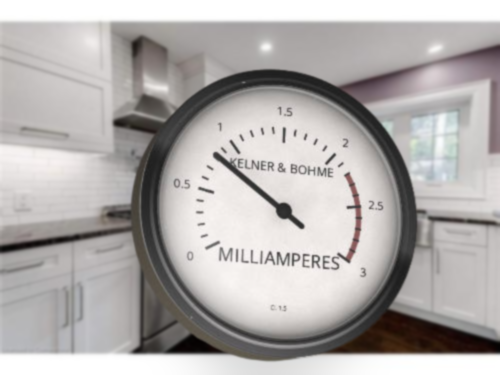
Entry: 0.8 mA
